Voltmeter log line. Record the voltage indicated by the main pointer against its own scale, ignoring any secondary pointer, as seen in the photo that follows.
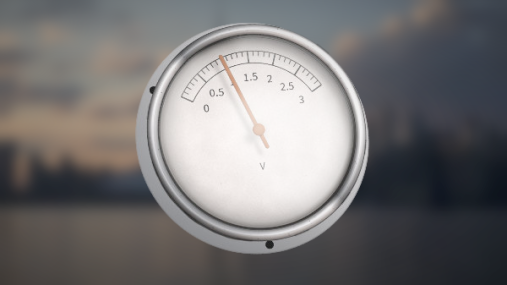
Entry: 1 V
